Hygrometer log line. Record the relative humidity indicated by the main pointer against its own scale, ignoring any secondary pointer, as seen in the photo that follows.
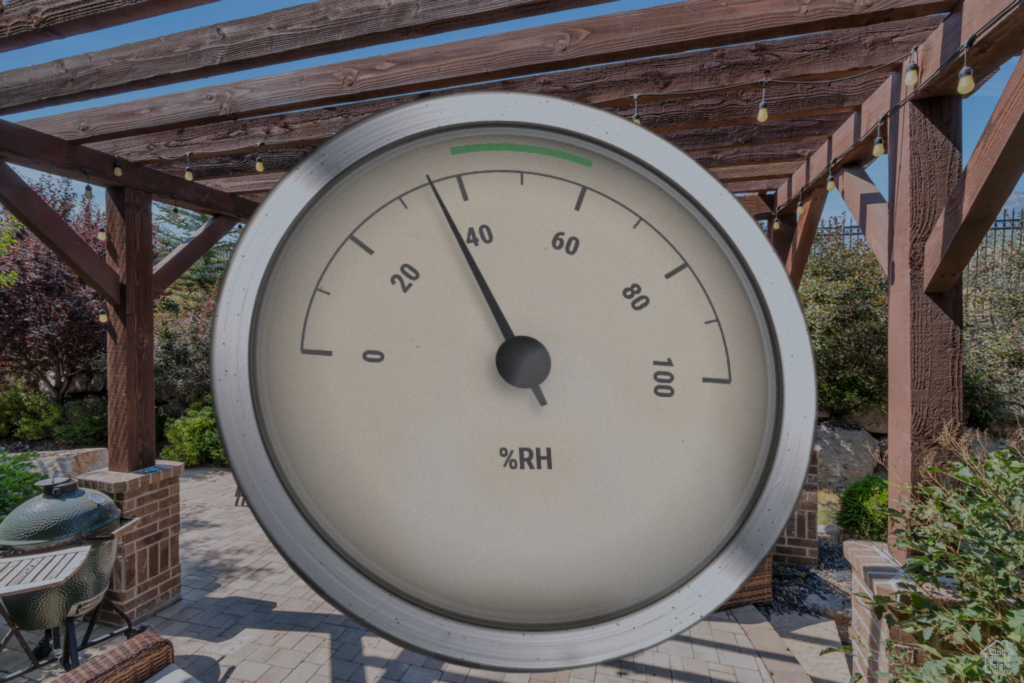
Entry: 35 %
